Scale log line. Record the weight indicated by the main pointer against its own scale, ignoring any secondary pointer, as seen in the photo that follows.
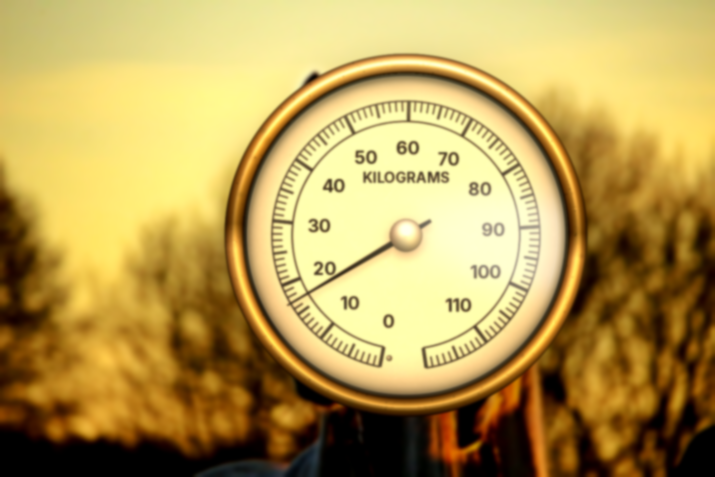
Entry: 17 kg
